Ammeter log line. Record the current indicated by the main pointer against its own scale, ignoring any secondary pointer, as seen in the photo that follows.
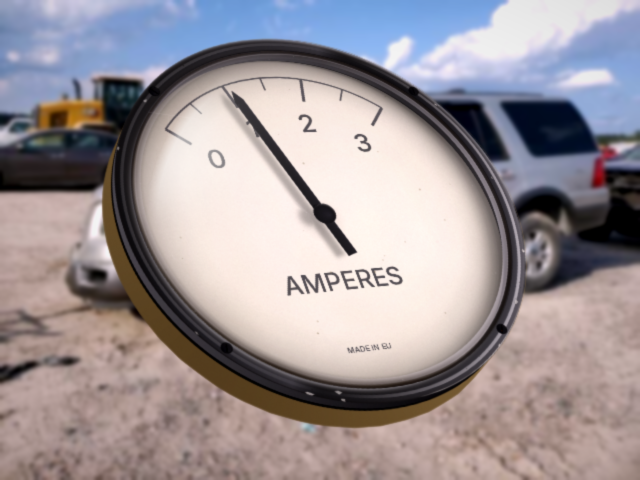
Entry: 1 A
